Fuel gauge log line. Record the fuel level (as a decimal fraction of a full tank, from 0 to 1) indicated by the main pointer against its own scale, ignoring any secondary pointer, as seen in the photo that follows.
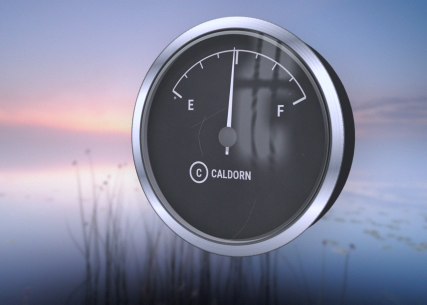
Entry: 0.5
